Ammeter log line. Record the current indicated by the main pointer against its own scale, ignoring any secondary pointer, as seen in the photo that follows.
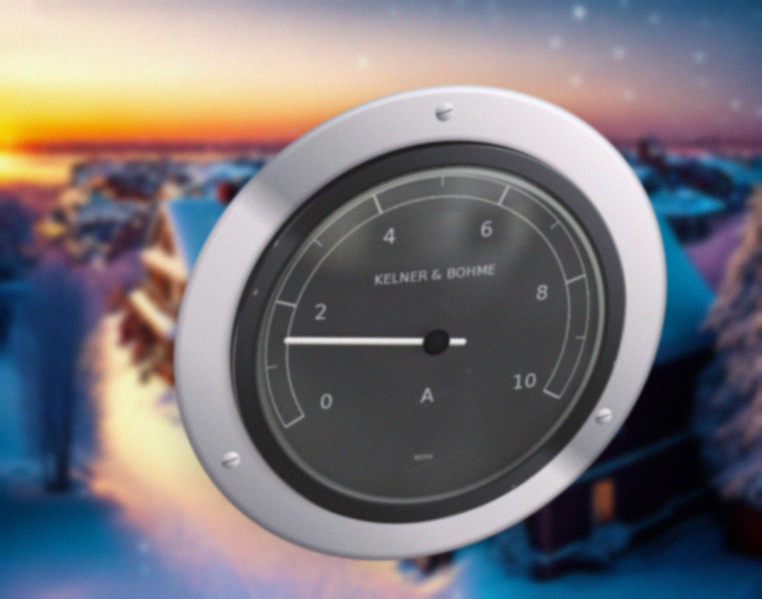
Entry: 1.5 A
